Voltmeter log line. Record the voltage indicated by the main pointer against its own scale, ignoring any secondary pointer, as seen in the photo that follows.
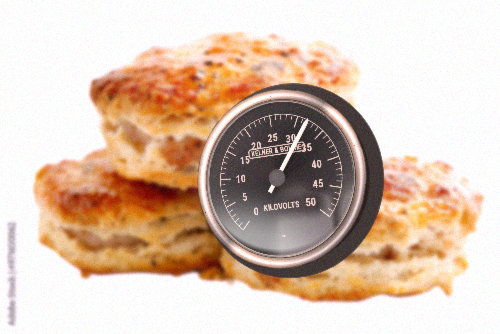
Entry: 32 kV
